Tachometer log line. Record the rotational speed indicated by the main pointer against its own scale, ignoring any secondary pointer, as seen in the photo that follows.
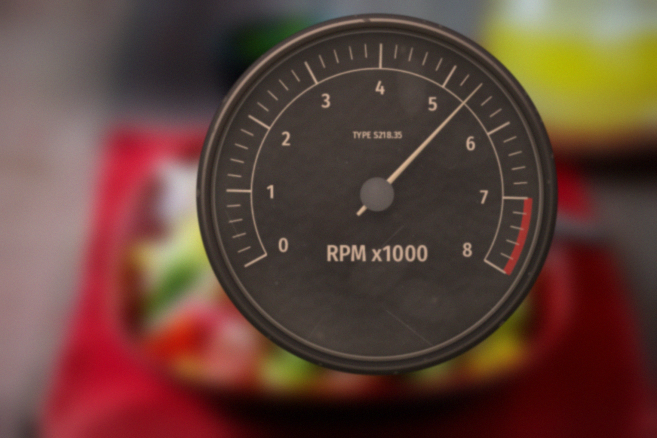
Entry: 5400 rpm
